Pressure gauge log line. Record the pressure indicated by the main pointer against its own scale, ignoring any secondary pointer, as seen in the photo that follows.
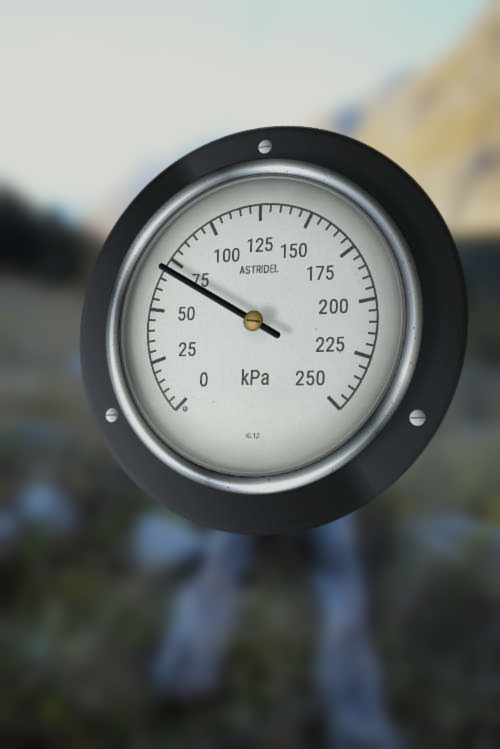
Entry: 70 kPa
